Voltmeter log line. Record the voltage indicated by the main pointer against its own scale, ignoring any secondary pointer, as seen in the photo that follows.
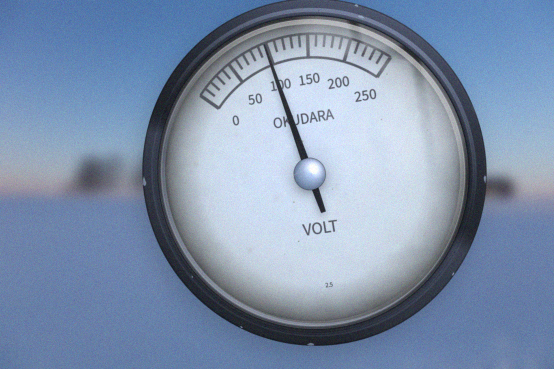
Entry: 100 V
